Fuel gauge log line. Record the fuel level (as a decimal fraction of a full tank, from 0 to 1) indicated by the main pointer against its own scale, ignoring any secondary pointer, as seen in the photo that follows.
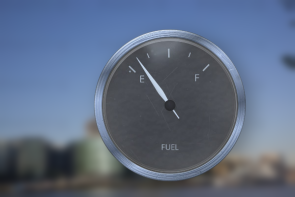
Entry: 0.125
